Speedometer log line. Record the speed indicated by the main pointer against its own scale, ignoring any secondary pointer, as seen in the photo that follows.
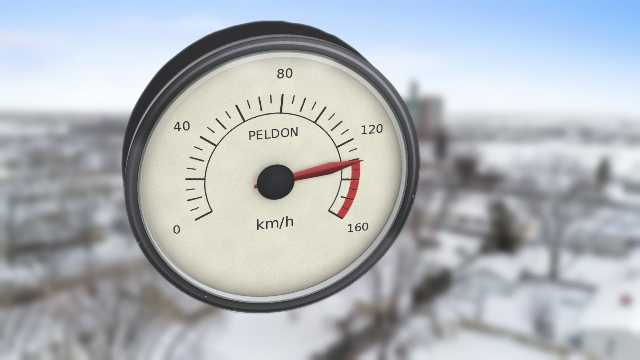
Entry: 130 km/h
